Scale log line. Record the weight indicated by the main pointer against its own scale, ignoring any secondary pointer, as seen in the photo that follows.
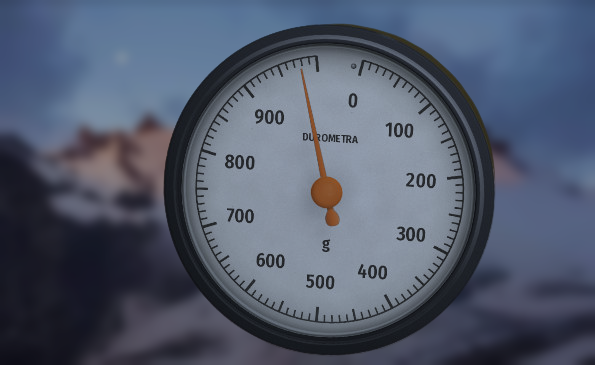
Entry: 980 g
